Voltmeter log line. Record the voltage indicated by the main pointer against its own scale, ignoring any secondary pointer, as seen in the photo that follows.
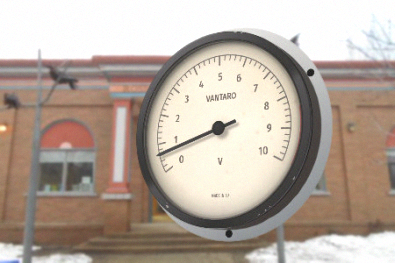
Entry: 0.6 V
